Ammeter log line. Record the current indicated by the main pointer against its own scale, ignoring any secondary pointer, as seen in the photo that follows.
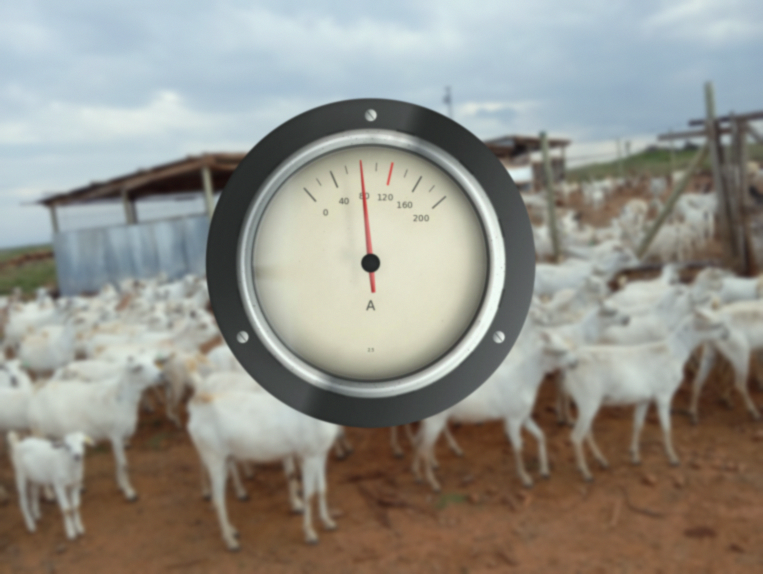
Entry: 80 A
